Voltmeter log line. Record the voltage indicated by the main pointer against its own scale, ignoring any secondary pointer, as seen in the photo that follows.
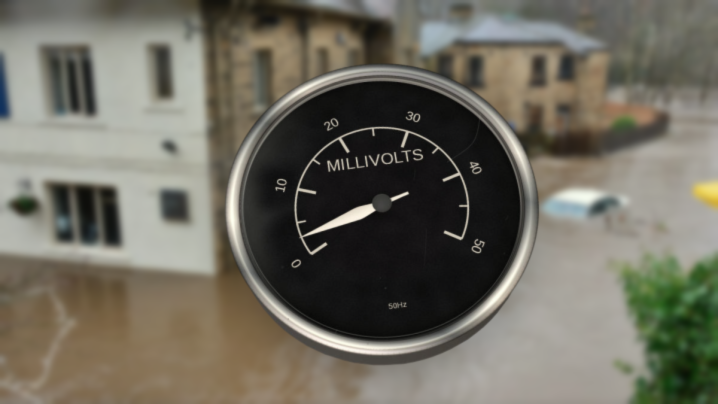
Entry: 2.5 mV
